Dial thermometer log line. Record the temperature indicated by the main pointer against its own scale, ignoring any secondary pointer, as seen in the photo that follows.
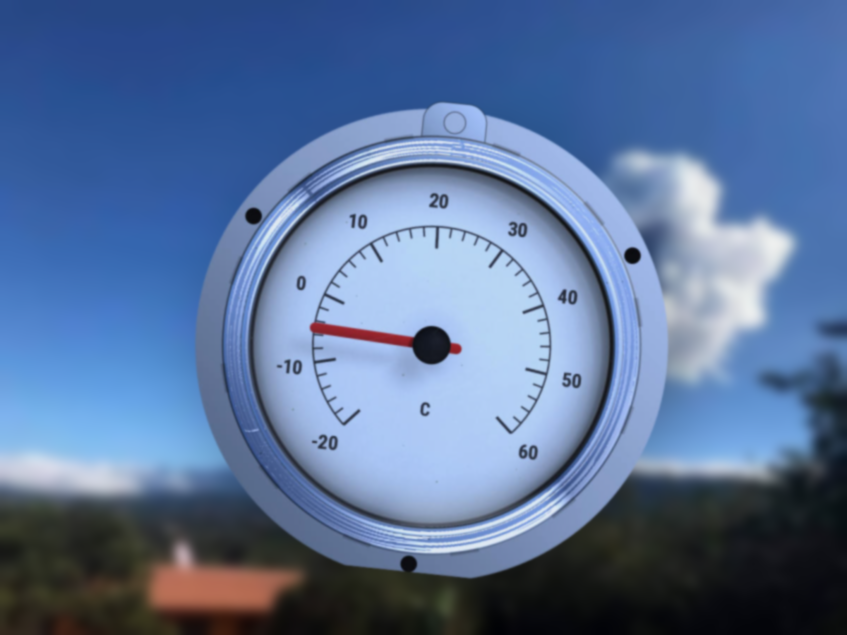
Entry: -5 °C
